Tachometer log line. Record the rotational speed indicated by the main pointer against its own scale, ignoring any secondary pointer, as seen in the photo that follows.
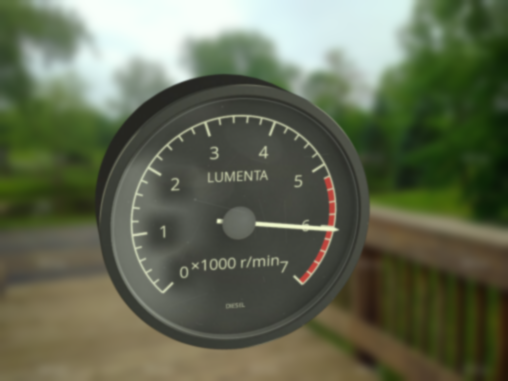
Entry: 6000 rpm
